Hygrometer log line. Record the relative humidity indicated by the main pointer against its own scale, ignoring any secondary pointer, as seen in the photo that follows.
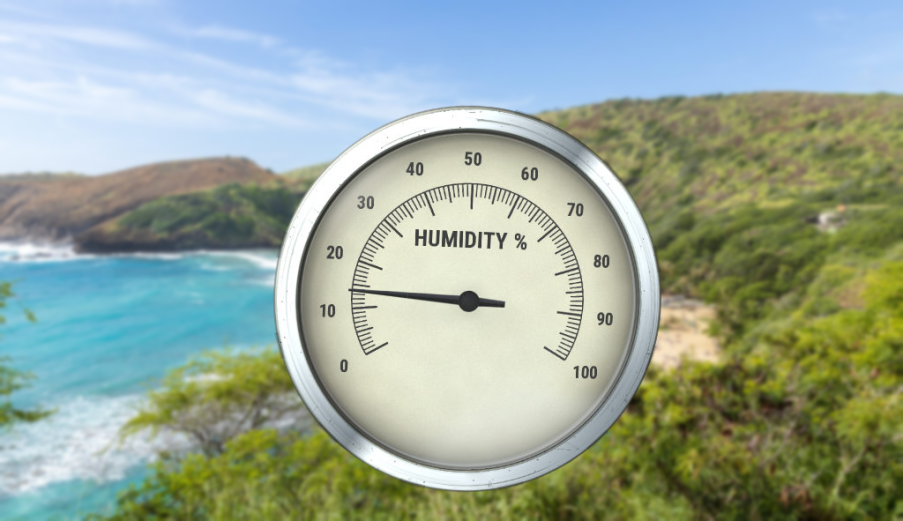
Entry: 14 %
